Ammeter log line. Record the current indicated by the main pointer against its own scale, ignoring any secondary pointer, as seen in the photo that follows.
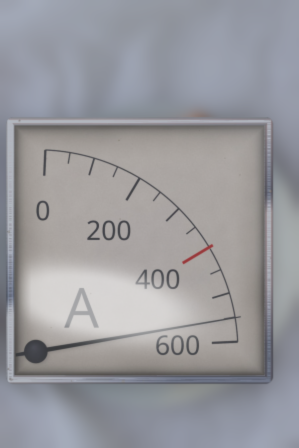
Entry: 550 A
